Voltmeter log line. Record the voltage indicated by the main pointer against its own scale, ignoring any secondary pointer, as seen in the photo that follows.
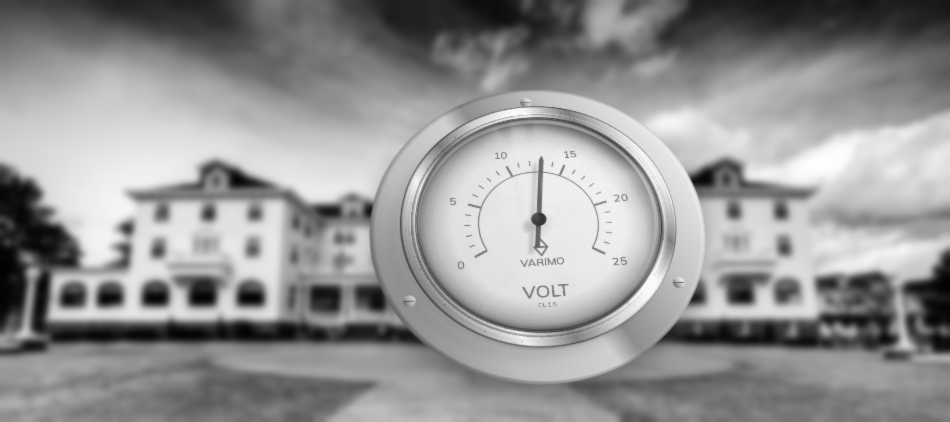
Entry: 13 V
